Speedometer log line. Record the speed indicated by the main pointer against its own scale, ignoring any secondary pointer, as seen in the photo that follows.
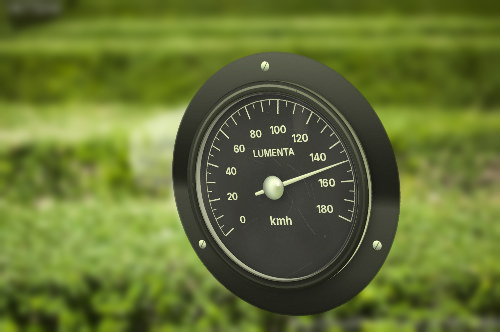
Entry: 150 km/h
